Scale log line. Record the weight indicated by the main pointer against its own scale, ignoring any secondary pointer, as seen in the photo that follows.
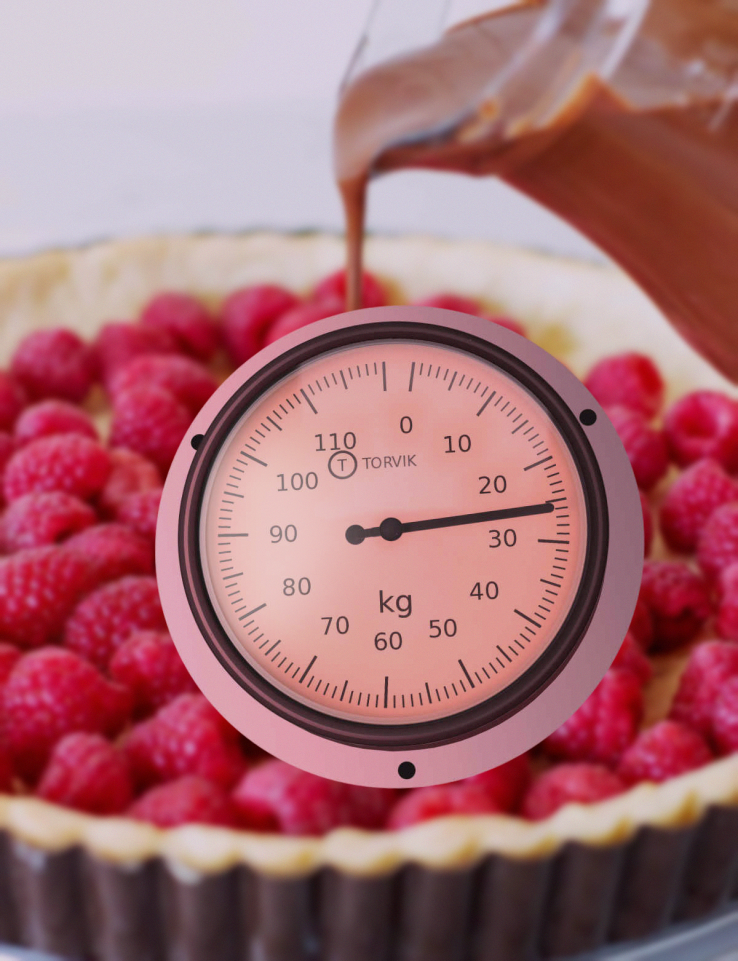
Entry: 26 kg
